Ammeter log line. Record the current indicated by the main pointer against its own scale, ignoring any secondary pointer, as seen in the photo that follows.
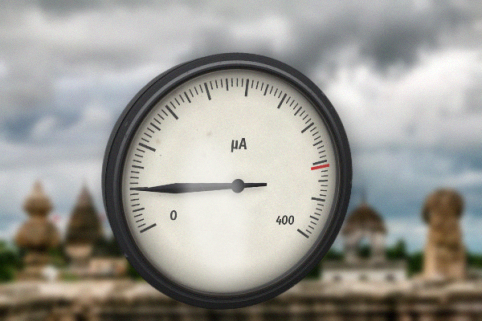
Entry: 40 µA
